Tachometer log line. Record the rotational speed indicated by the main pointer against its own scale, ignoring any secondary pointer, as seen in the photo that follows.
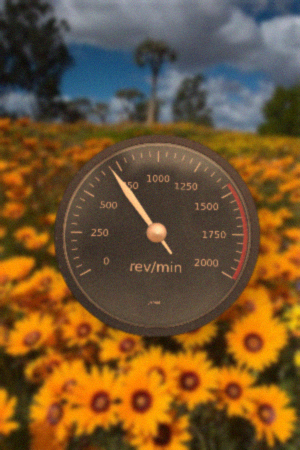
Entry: 700 rpm
